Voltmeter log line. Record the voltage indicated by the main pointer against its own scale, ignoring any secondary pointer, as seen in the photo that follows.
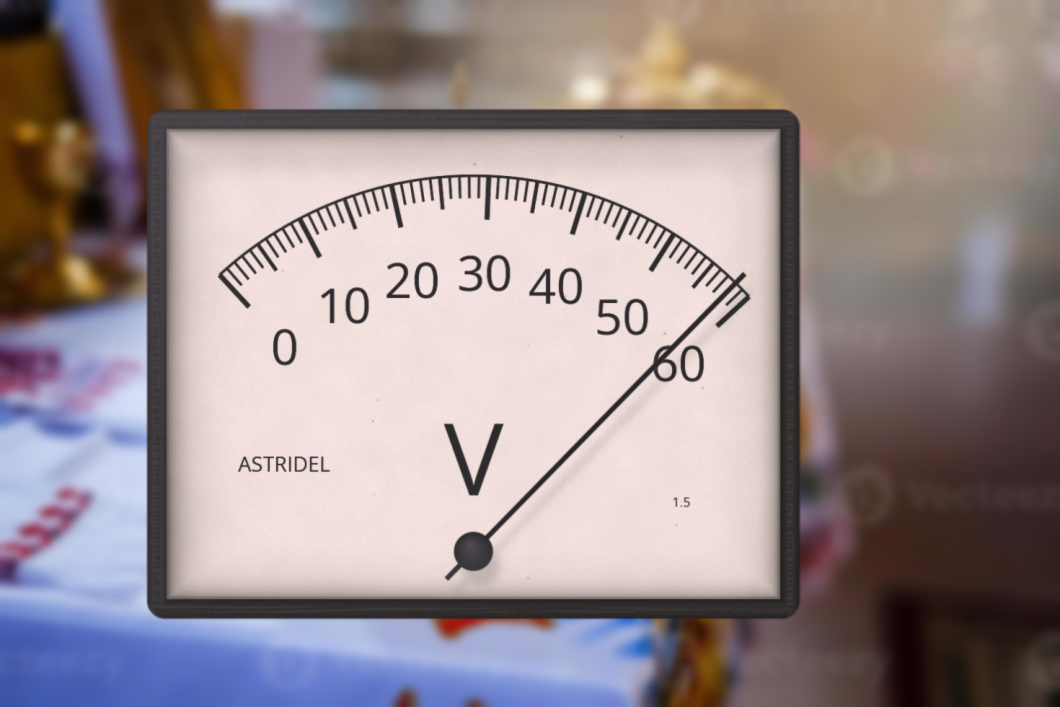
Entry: 58 V
